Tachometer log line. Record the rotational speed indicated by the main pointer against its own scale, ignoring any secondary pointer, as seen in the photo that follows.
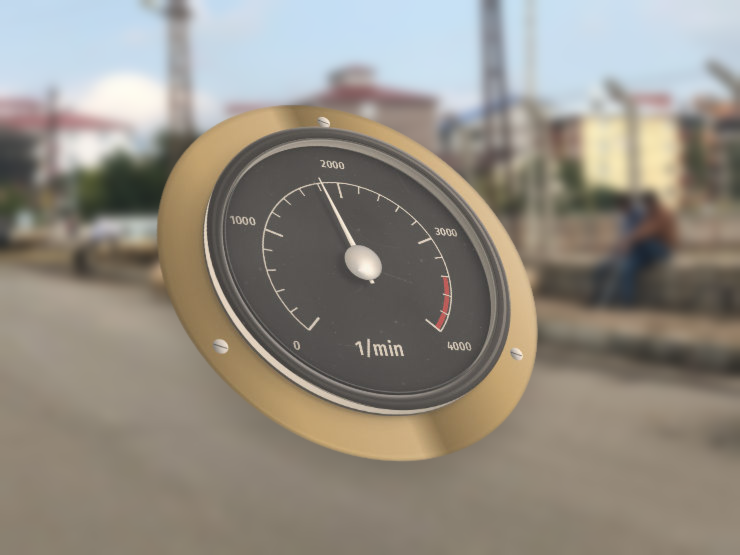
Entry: 1800 rpm
